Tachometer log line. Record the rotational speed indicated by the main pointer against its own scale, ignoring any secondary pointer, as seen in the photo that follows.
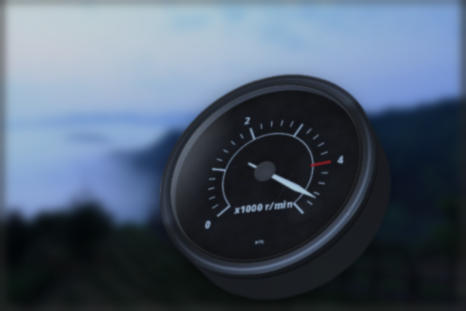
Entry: 4700 rpm
